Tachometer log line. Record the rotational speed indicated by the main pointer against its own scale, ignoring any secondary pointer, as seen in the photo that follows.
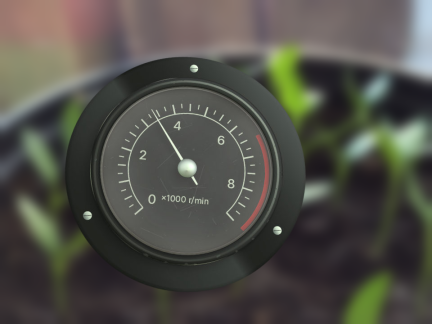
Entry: 3375 rpm
